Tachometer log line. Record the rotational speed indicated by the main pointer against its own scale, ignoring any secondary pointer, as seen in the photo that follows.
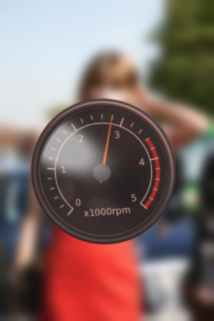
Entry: 2800 rpm
